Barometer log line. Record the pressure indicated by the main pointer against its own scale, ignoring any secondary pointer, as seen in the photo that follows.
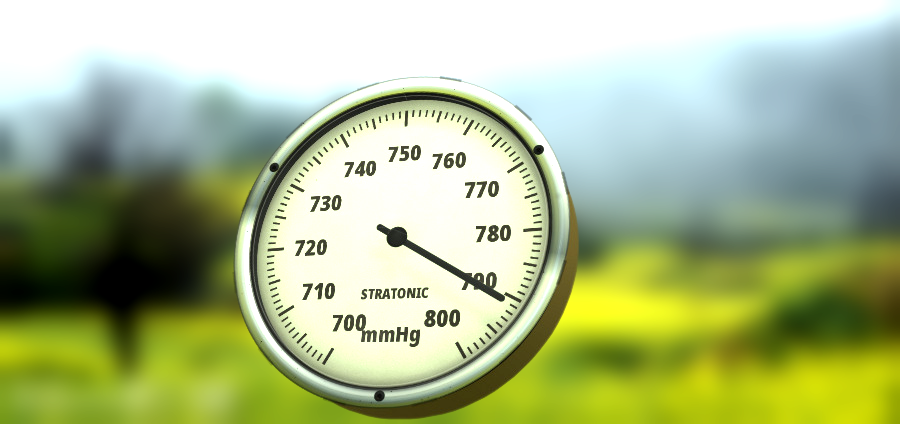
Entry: 791 mmHg
